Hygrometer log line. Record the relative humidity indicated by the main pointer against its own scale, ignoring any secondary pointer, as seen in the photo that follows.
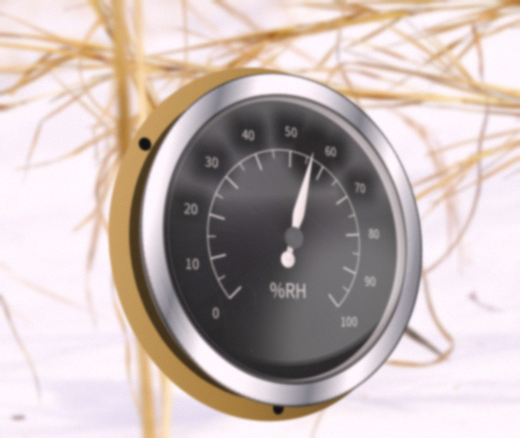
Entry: 55 %
